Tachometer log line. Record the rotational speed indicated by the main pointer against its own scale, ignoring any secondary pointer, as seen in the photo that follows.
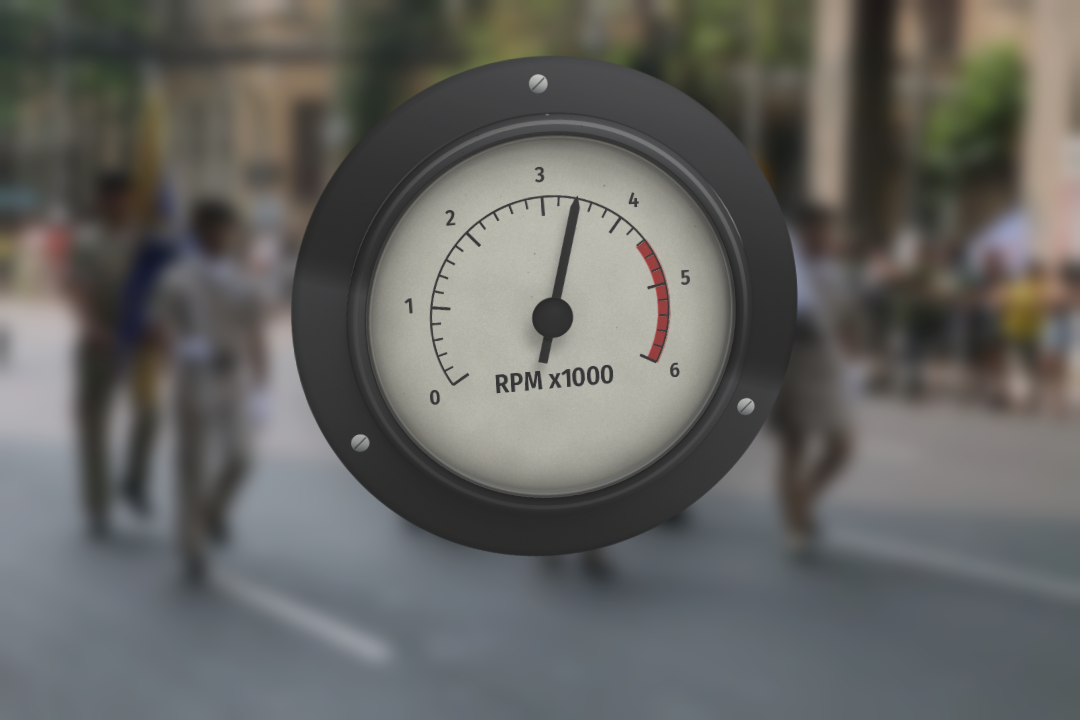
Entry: 3400 rpm
